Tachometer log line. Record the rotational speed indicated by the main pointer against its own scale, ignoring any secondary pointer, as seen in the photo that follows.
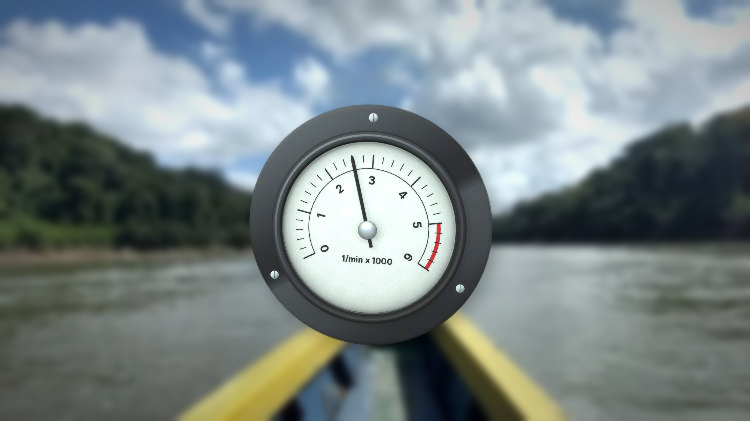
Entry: 2600 rpm
